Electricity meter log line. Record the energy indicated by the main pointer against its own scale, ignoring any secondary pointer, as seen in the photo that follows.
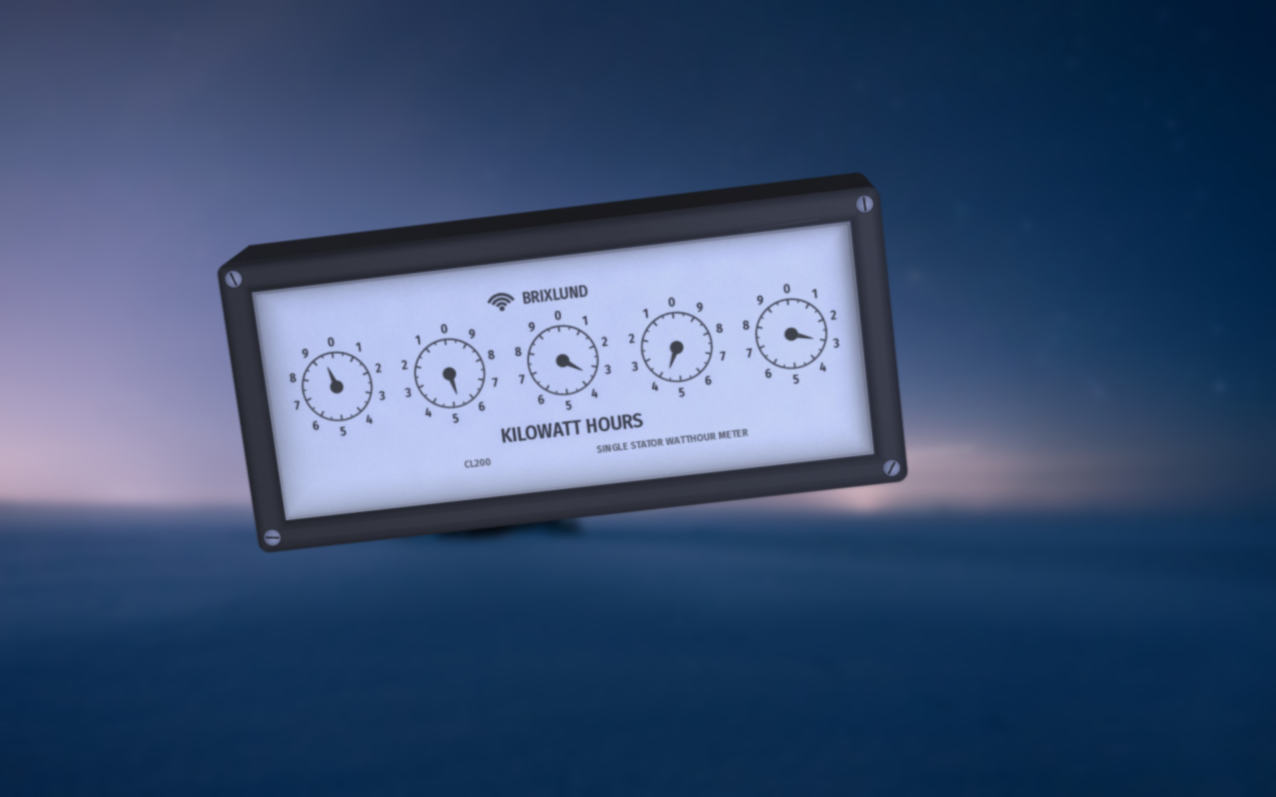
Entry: 95343 kWh
